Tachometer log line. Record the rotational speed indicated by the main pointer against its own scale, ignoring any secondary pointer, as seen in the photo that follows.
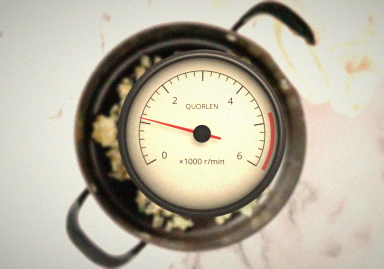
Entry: 1100 rpm
